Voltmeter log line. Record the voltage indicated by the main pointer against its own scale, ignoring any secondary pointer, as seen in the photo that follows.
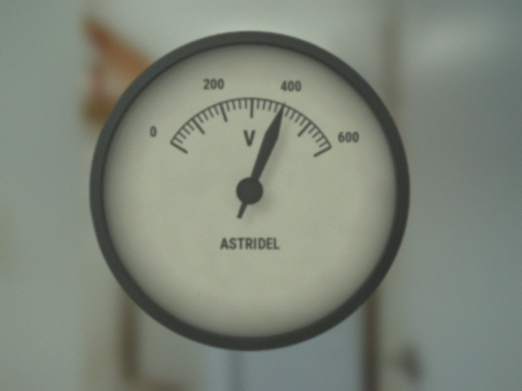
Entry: 400 V
